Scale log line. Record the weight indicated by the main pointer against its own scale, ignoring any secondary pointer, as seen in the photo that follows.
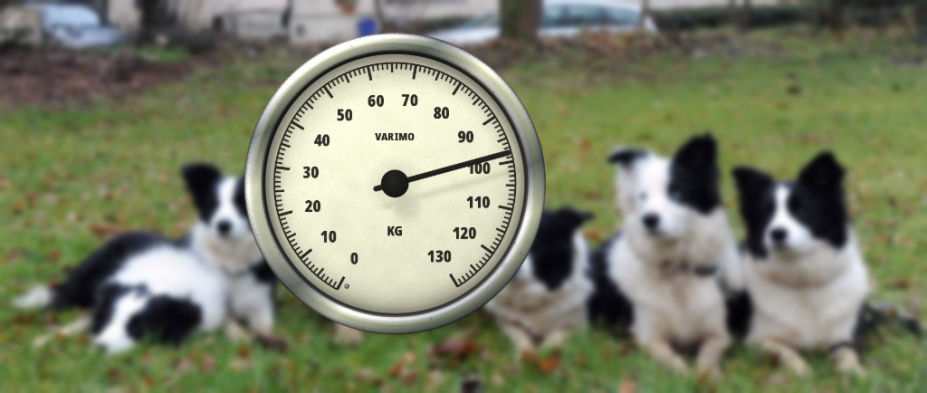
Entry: 98 kg
